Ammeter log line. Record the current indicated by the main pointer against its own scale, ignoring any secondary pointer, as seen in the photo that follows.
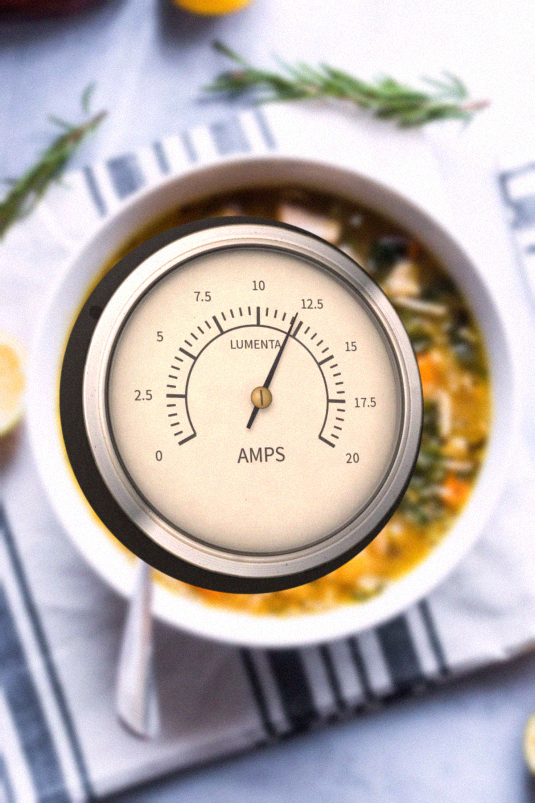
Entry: 12 A
